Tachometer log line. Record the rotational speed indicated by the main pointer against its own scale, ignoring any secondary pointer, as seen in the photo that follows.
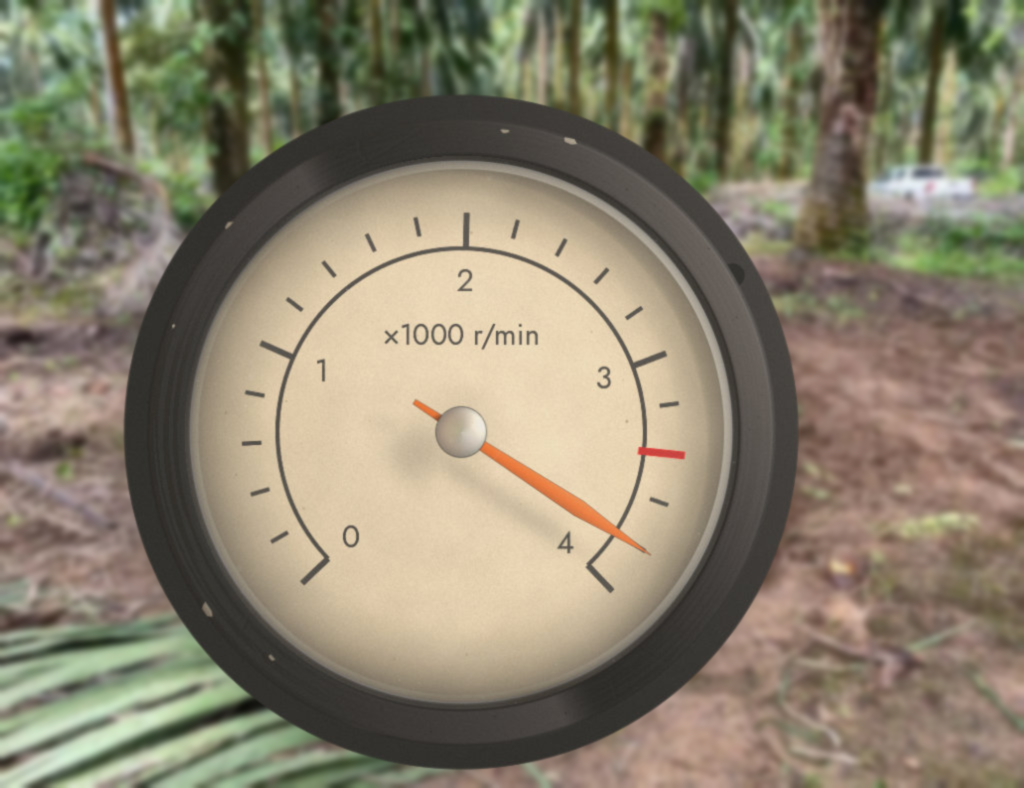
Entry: 3800 rpm
